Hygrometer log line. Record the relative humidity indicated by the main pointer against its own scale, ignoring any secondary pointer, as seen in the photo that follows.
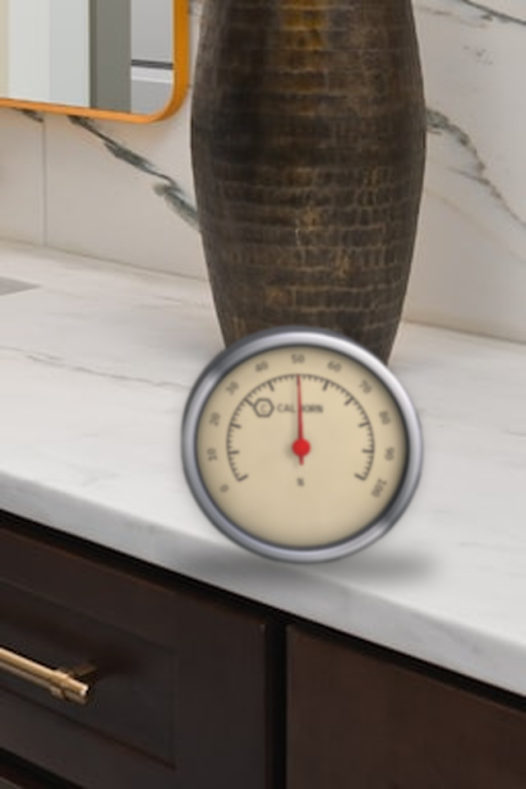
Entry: 50 %
